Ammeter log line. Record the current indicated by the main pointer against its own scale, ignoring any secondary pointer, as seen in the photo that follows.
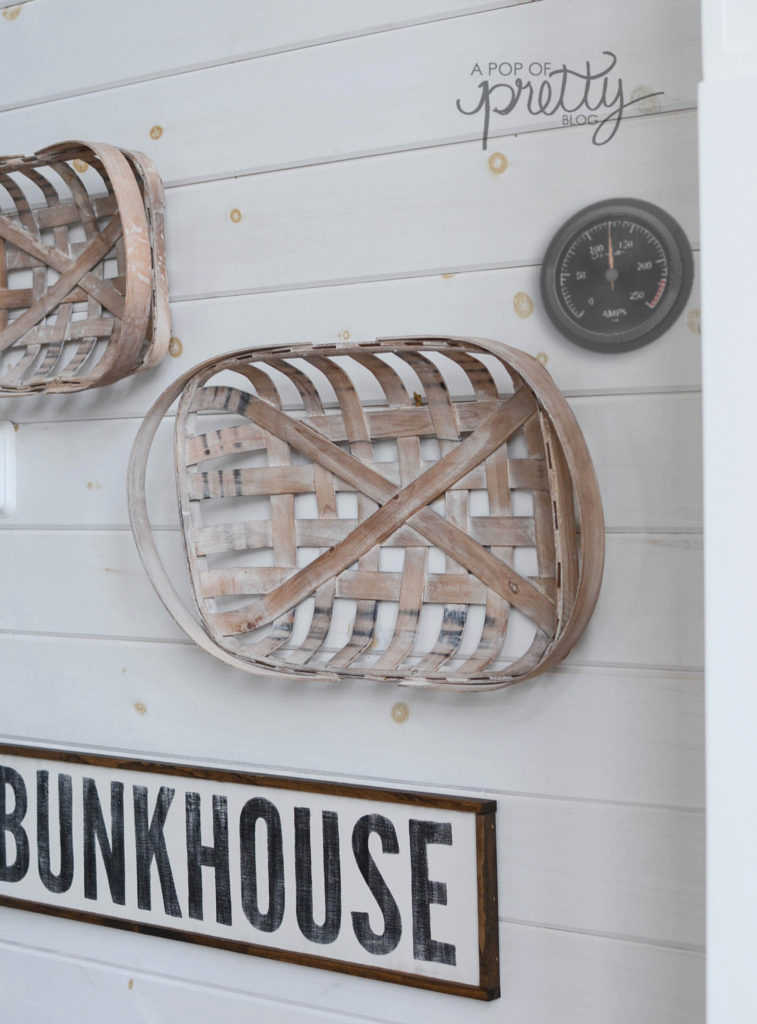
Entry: 125 A
